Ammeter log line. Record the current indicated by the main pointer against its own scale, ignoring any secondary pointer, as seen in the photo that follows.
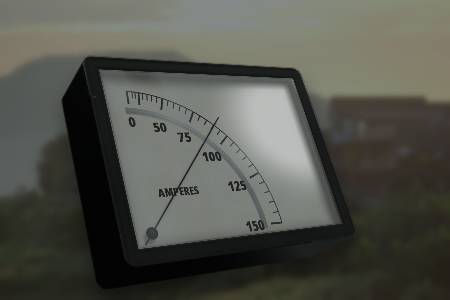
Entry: 90 A
